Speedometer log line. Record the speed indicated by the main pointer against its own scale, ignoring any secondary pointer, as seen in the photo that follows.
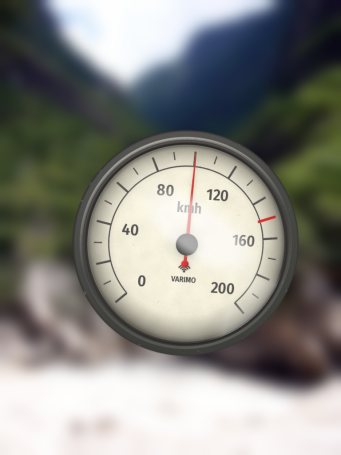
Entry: 100 km/h
